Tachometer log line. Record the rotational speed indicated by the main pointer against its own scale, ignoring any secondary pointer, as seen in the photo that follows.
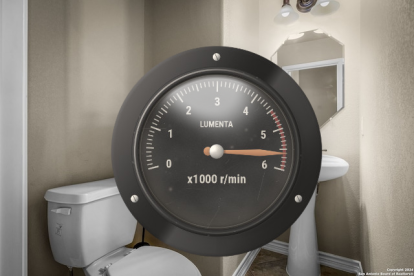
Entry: 5600 rpm
